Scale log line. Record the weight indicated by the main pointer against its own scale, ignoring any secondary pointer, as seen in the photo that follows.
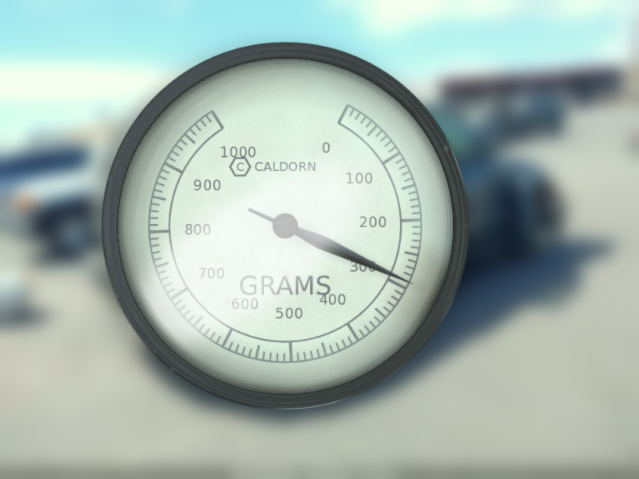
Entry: 290 g
